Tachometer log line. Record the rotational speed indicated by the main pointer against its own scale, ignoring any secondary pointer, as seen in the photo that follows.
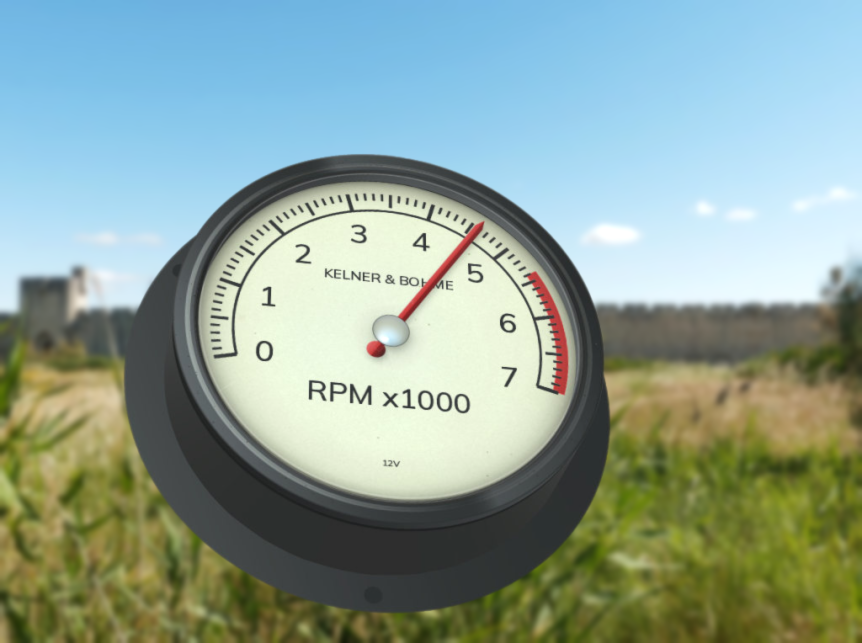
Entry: 4600 rpm
